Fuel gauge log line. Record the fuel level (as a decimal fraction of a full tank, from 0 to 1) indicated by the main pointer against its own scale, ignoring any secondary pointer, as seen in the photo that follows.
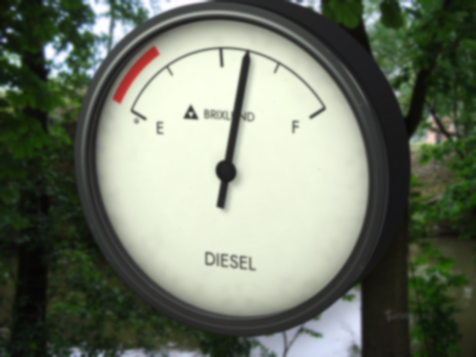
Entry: 0.625
